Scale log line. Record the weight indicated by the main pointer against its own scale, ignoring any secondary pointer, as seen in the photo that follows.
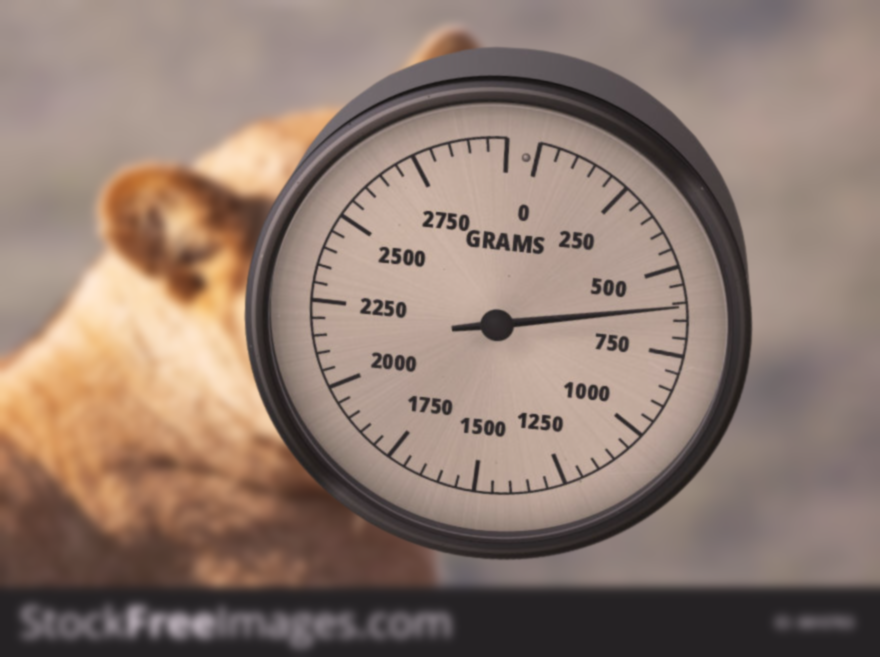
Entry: 600 g
